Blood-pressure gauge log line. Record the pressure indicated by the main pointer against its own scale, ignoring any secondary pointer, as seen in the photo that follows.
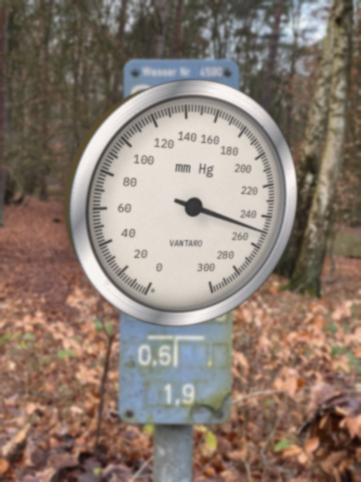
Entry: 250 mmHg
